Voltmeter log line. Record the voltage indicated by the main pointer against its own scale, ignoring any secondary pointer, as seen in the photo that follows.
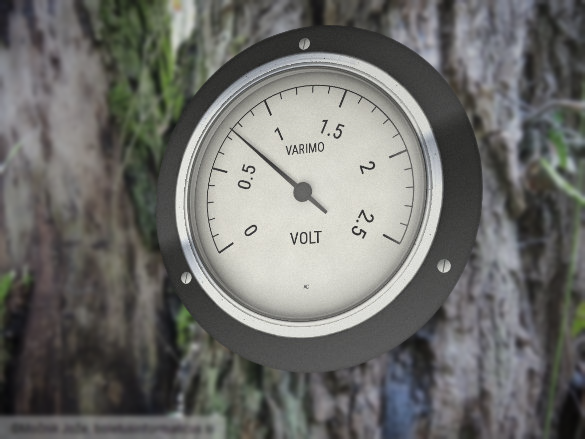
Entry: 0.75 V
